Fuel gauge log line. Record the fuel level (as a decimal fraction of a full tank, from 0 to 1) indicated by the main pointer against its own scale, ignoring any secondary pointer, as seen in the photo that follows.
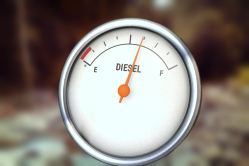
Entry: 0.625
